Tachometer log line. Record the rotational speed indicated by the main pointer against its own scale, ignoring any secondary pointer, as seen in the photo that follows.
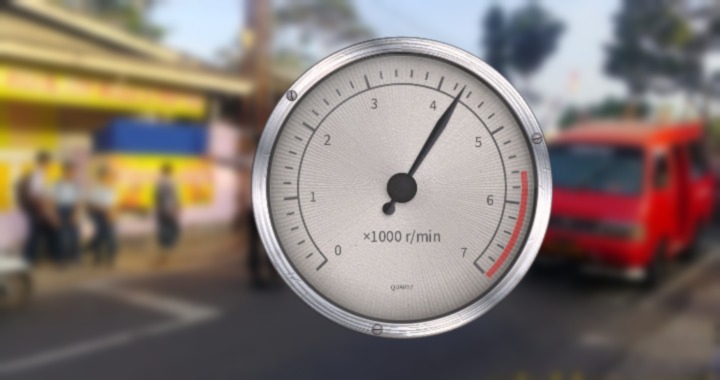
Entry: 4300 rpm
